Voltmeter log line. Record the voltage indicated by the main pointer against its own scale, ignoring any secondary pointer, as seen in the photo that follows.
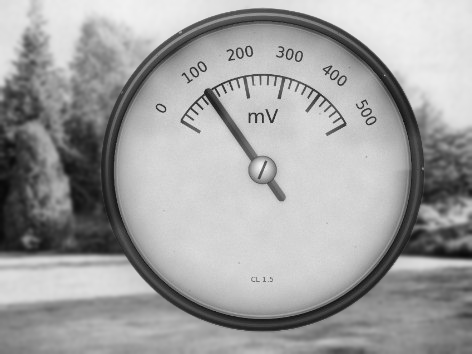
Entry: 100 mV
